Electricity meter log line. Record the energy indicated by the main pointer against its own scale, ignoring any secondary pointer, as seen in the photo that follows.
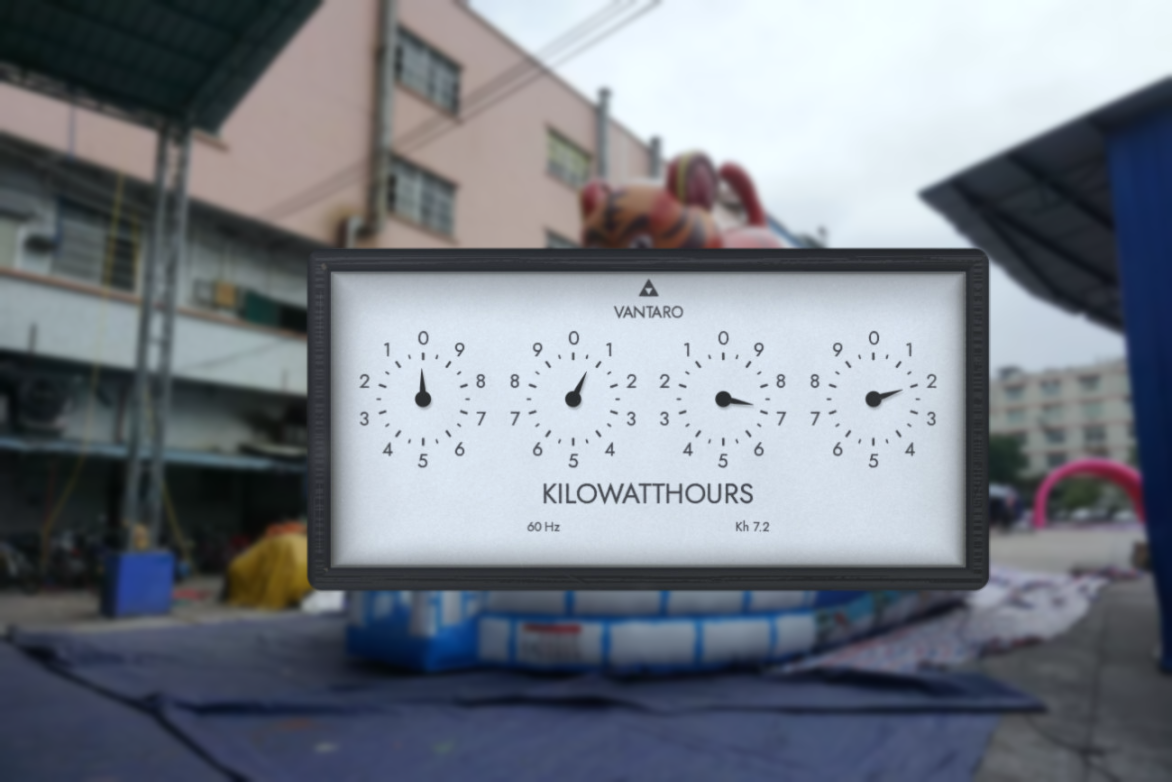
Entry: 72 kWh
